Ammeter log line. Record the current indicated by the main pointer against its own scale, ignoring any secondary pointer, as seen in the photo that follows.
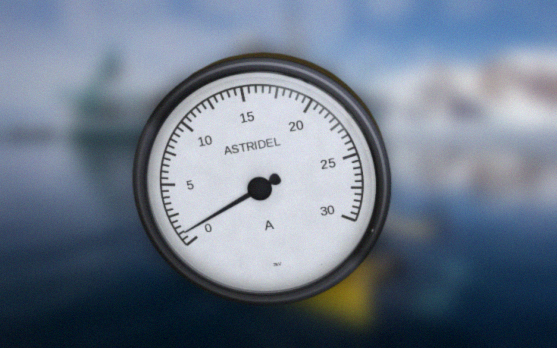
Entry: 1 A
